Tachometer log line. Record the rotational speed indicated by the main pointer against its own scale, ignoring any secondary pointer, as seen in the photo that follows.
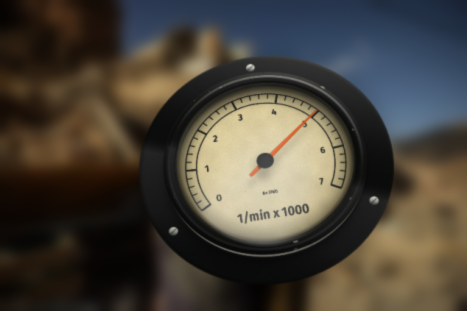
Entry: 5000 rpm
